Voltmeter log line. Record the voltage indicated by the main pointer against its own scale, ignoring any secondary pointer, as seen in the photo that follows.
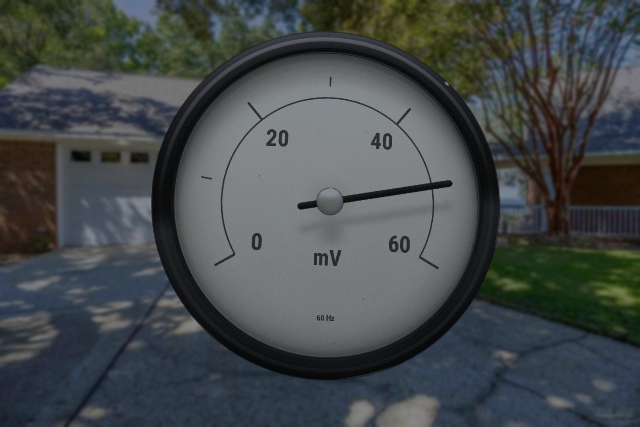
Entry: 50 mV
